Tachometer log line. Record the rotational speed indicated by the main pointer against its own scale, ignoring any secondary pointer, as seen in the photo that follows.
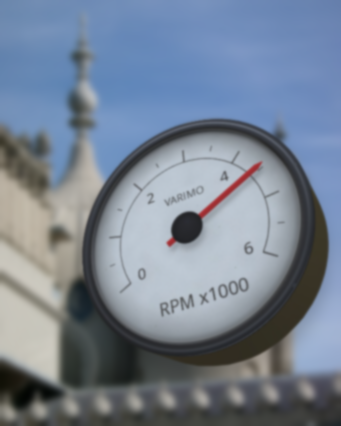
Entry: 4500 rpm
